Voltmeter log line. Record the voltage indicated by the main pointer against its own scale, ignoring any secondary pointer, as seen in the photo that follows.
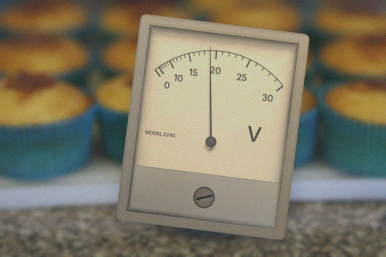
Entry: 19 V
